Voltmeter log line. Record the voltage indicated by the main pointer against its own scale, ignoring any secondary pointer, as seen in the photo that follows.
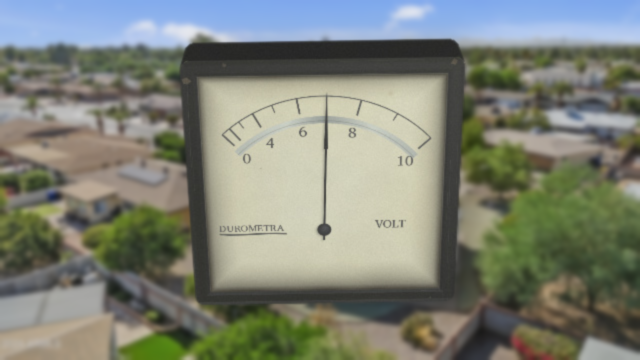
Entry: 7 V
